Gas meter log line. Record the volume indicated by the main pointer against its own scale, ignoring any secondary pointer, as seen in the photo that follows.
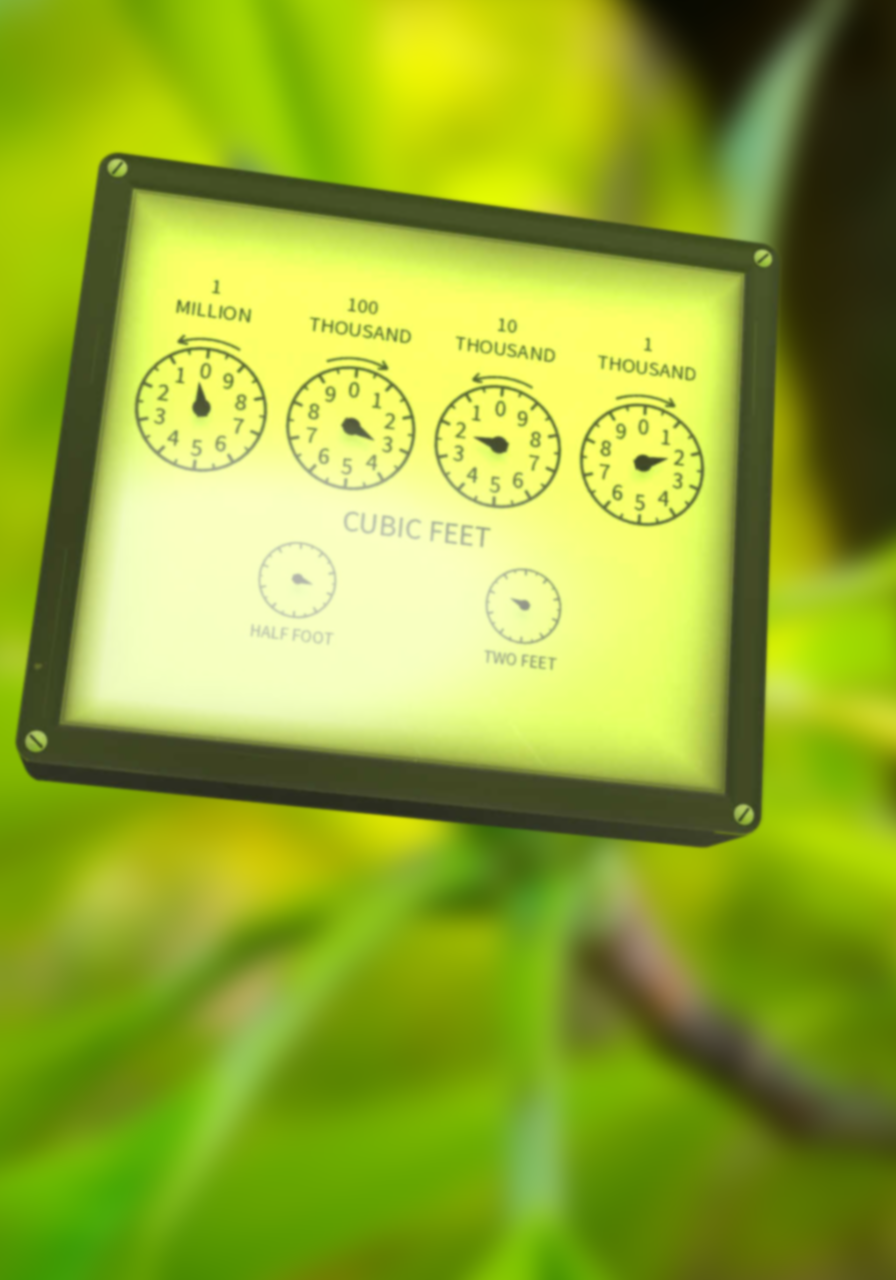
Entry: 32200 ft³
